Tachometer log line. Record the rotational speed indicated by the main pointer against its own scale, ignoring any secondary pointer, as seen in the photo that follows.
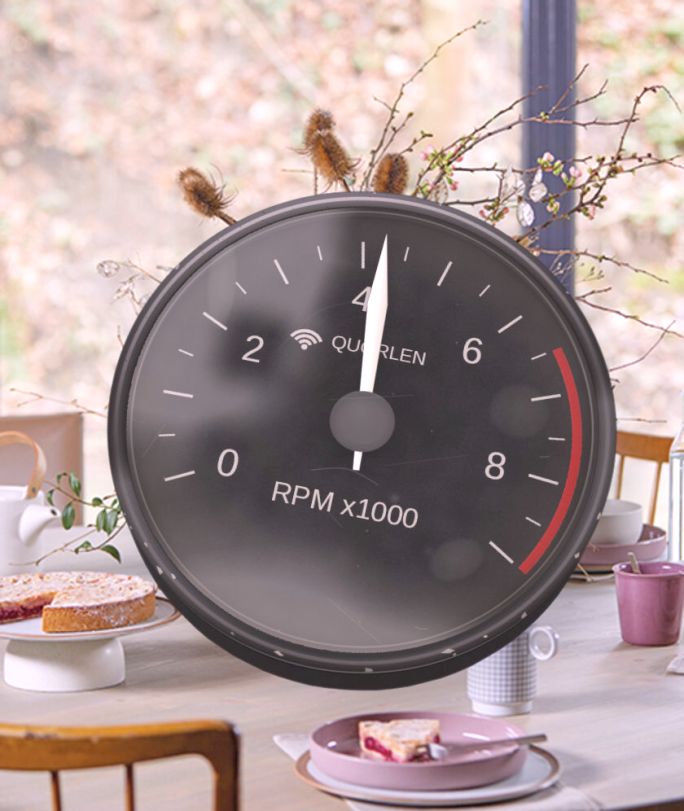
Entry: 4250 rpm
